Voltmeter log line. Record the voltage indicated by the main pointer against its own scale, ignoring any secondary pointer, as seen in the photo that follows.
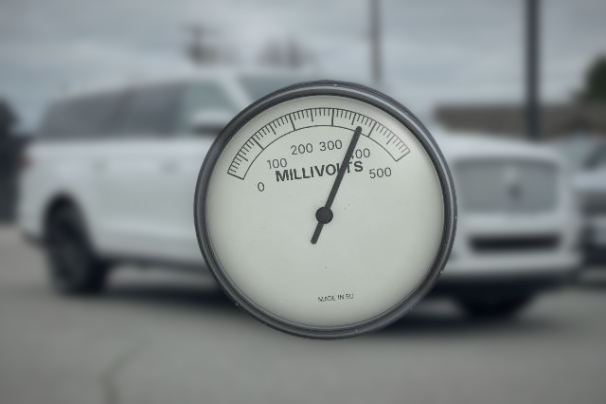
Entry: 370 mV
